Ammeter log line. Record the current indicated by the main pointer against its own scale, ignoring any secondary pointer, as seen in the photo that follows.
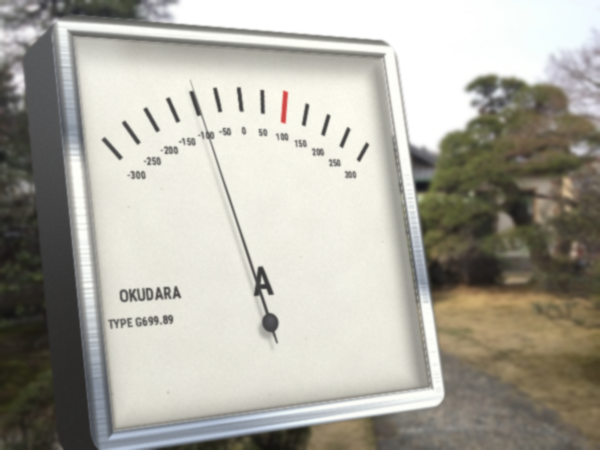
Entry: -100 A
